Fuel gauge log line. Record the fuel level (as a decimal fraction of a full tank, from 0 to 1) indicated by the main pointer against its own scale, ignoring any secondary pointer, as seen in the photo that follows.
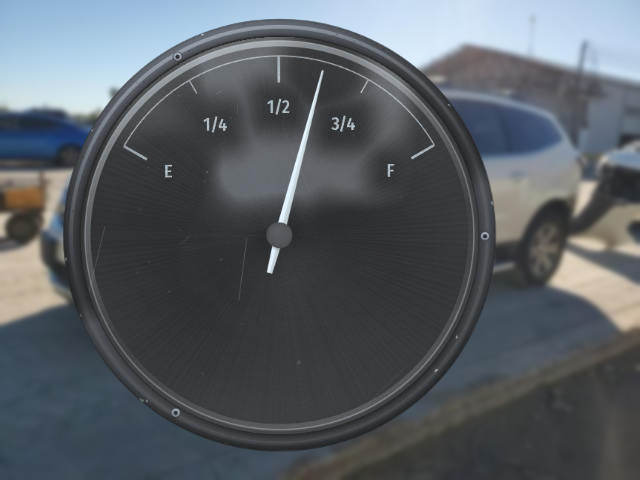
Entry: 0.625
